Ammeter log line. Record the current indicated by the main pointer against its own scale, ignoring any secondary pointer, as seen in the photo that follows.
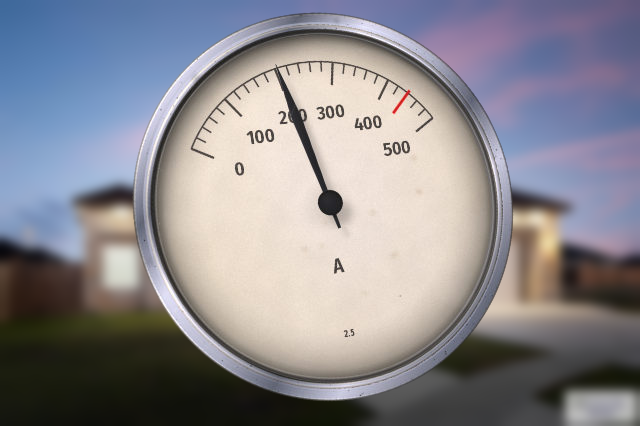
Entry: 200 A
